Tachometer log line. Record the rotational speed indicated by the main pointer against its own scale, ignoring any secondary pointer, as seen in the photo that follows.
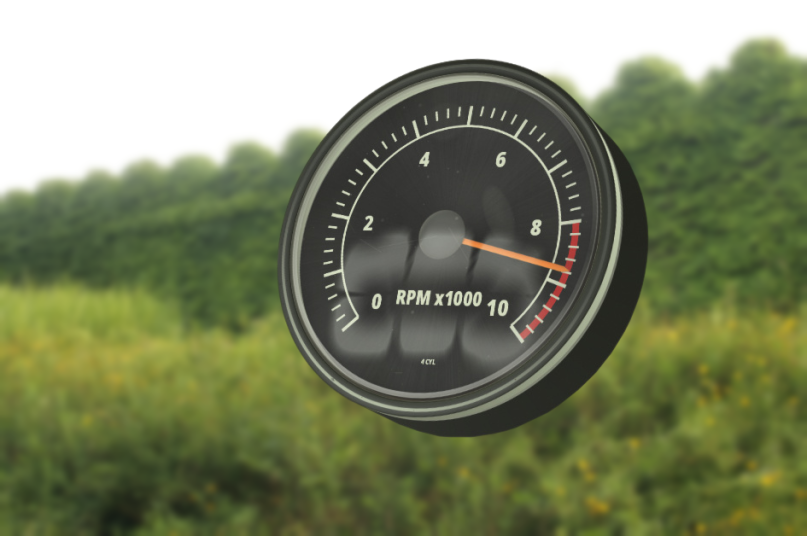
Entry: 8800 rpm
